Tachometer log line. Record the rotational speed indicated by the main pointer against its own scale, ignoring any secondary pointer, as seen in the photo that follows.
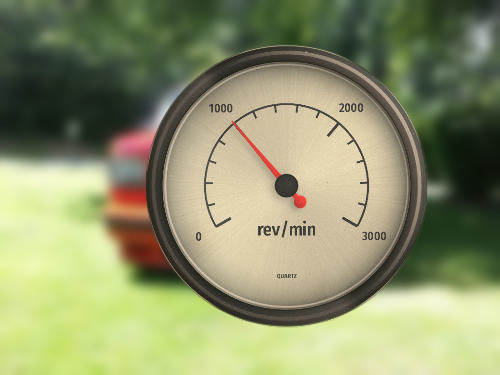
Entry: 1000 rpm
